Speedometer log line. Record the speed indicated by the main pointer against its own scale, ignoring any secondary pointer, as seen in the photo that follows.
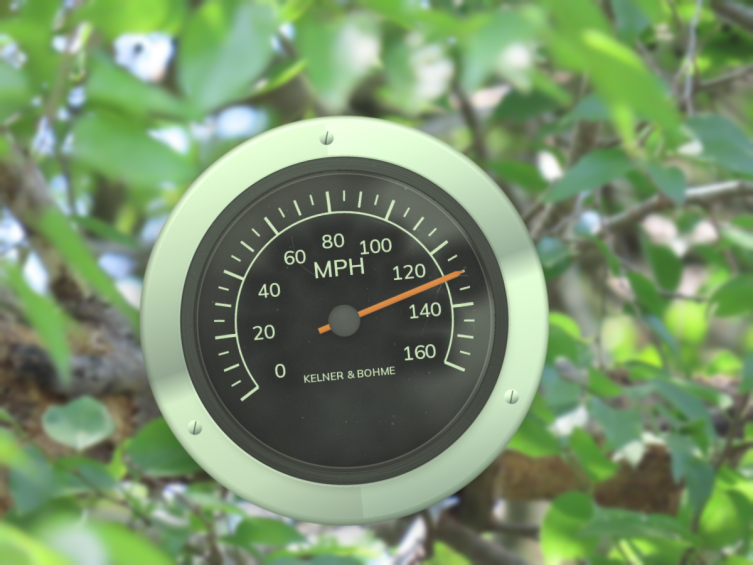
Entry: 130 mph
